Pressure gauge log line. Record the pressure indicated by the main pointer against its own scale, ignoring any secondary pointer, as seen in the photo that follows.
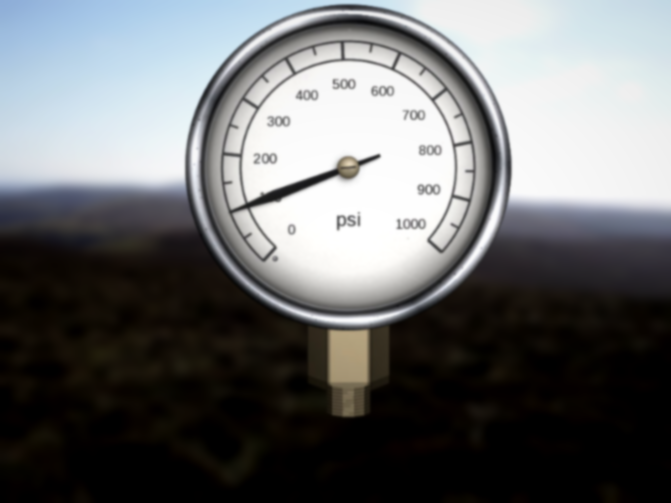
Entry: 100 psi
